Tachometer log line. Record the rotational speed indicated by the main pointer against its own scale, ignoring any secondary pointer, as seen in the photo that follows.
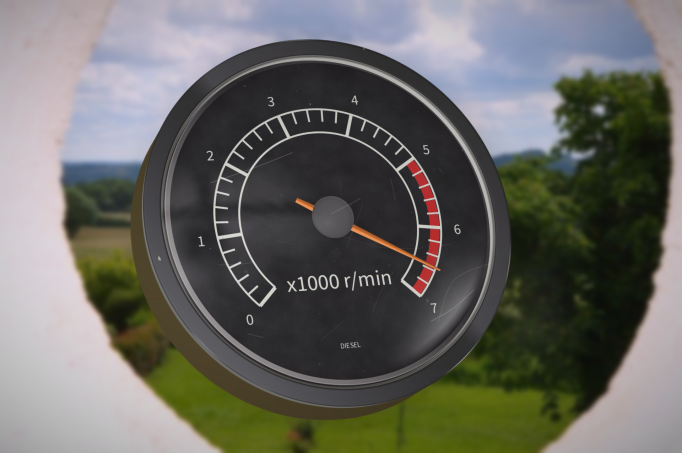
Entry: 6600 rpm
